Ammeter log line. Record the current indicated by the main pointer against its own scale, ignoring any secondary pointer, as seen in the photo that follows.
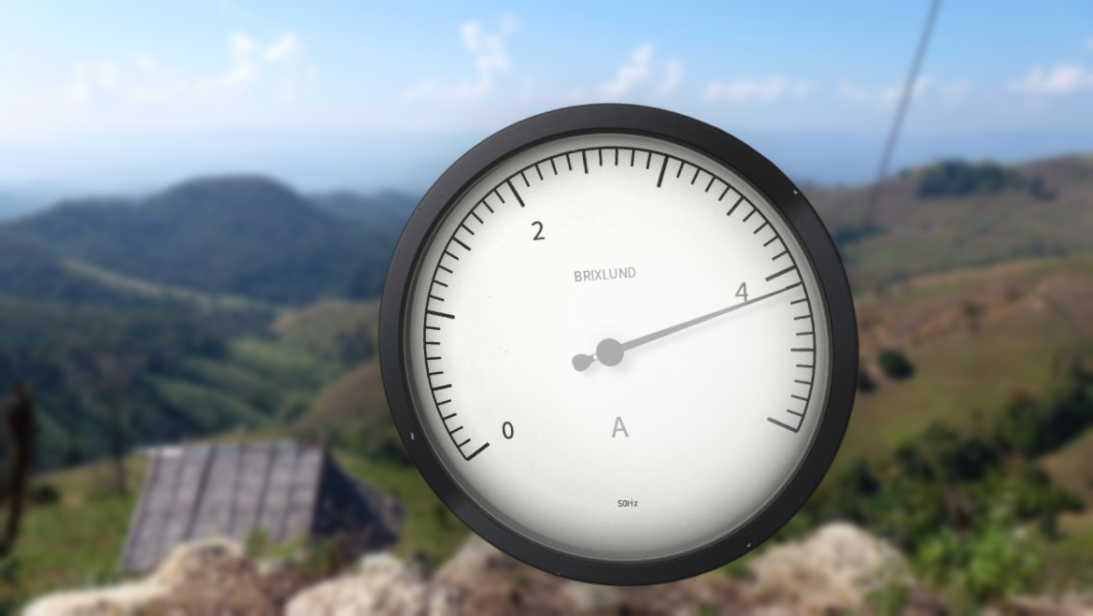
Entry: 4.1 A
